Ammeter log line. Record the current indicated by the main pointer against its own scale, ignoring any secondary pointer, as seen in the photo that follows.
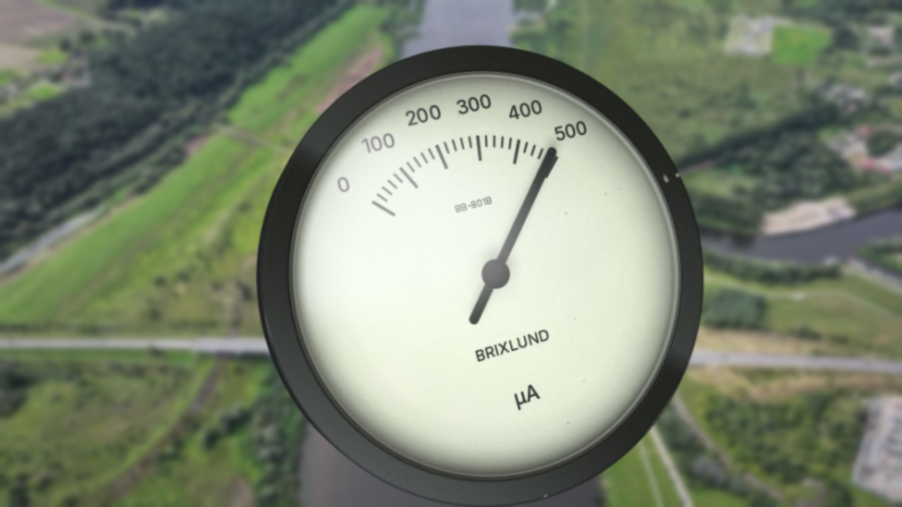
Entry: 480 µA
